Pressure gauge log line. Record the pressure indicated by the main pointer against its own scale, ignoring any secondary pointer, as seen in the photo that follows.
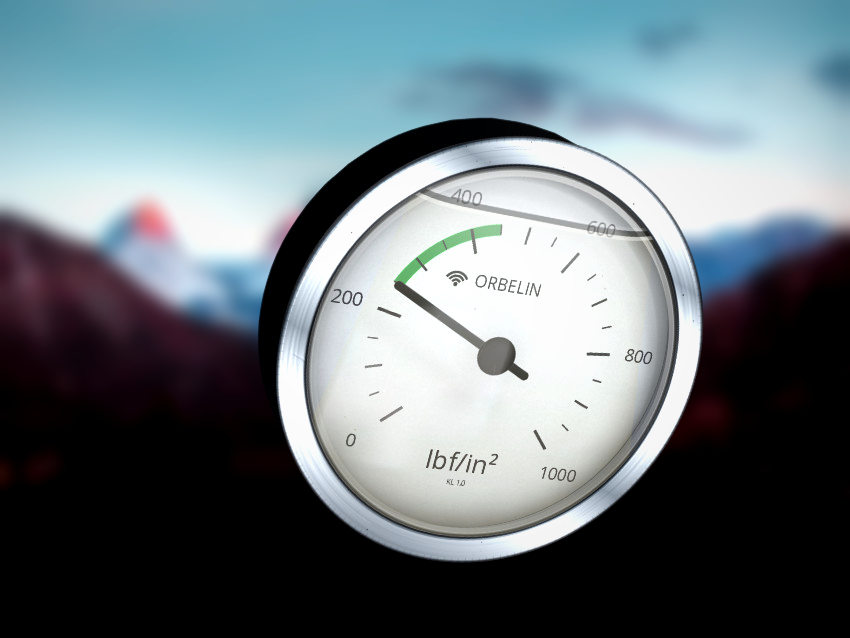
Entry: 250 psi
